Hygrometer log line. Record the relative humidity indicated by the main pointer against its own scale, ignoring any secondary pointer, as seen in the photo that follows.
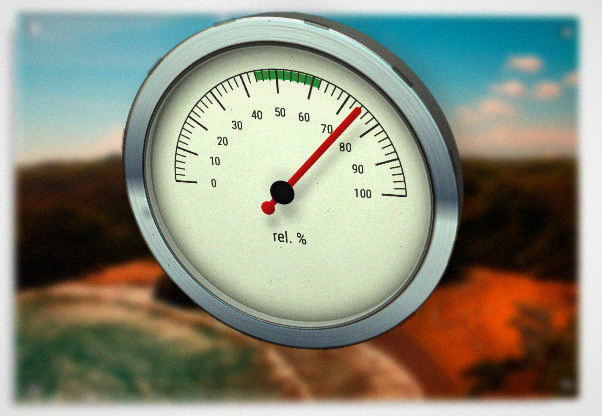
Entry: 74 %
